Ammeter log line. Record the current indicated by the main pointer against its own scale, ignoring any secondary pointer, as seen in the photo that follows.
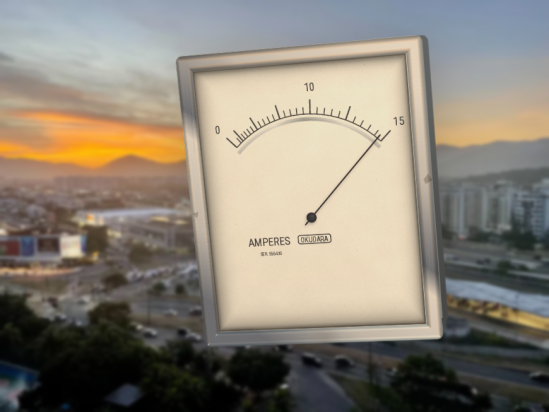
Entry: 14.75 A
